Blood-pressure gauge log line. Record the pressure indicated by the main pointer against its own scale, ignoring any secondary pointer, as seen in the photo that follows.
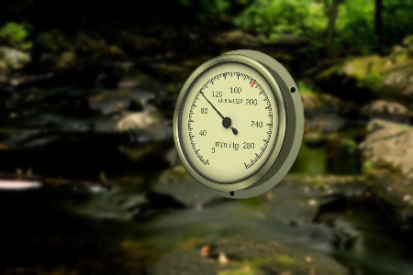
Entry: 100 mmHg
